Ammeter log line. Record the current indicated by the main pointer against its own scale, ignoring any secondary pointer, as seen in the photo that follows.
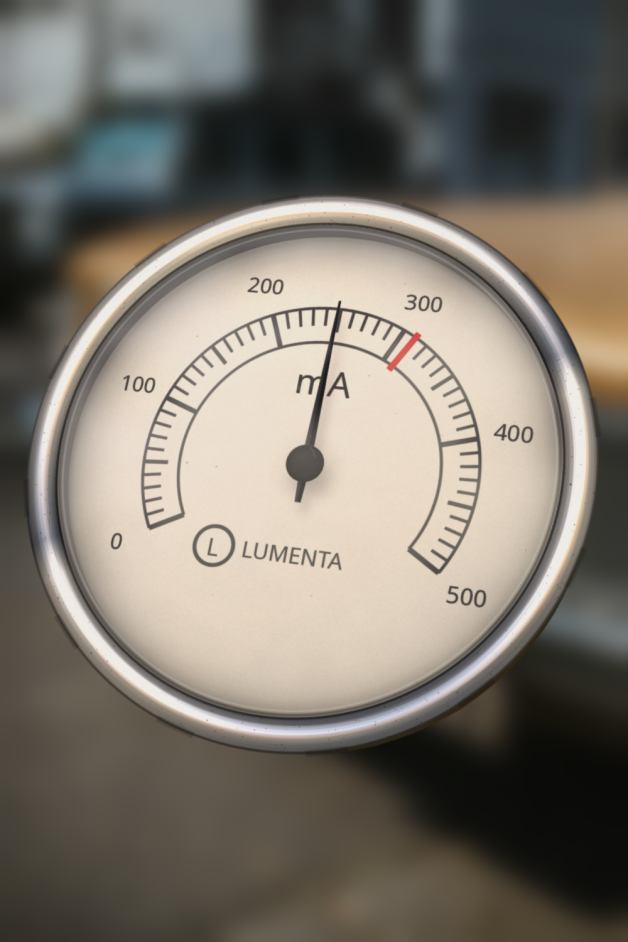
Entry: 250 mA
